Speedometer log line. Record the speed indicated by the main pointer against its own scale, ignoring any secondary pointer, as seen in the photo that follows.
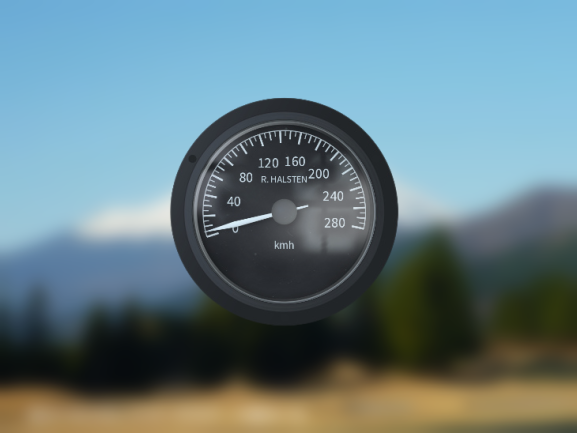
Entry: 5 km/h
